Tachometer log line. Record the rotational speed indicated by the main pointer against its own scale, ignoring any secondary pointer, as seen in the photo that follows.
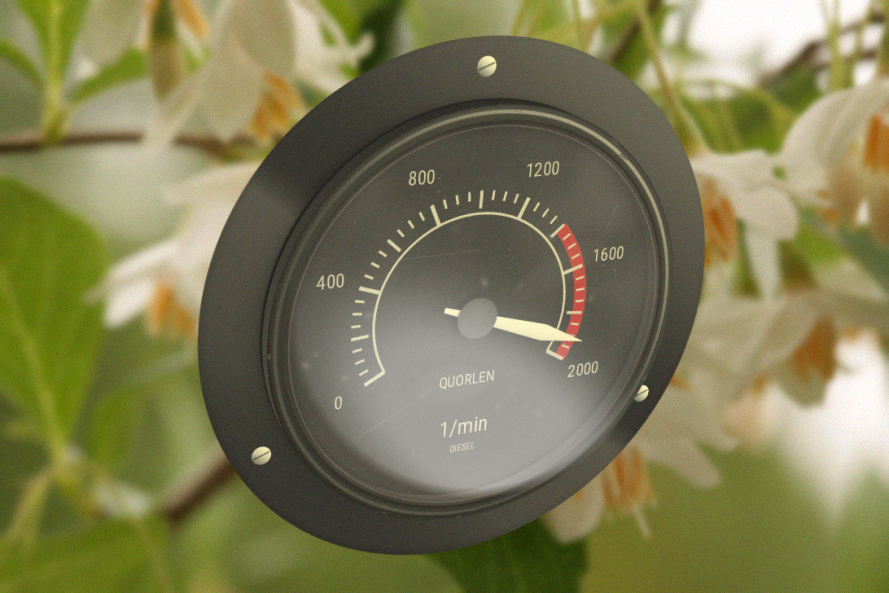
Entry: 1900 rpm
